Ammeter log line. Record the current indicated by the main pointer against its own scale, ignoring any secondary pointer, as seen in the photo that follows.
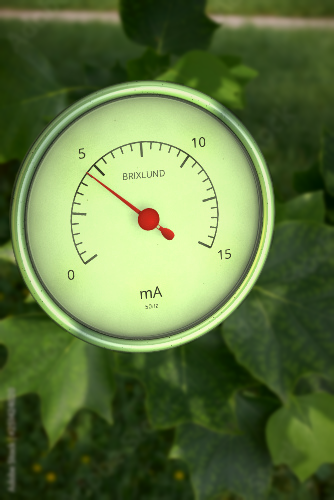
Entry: 4.5 mA
